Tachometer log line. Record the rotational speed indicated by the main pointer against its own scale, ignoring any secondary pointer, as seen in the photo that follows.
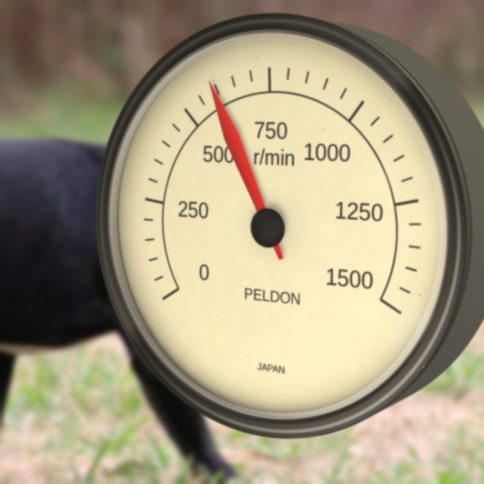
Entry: 600 rpm
